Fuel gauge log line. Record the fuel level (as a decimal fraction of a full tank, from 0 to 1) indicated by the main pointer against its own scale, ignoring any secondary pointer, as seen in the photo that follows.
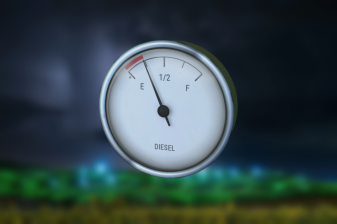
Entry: 0.25
